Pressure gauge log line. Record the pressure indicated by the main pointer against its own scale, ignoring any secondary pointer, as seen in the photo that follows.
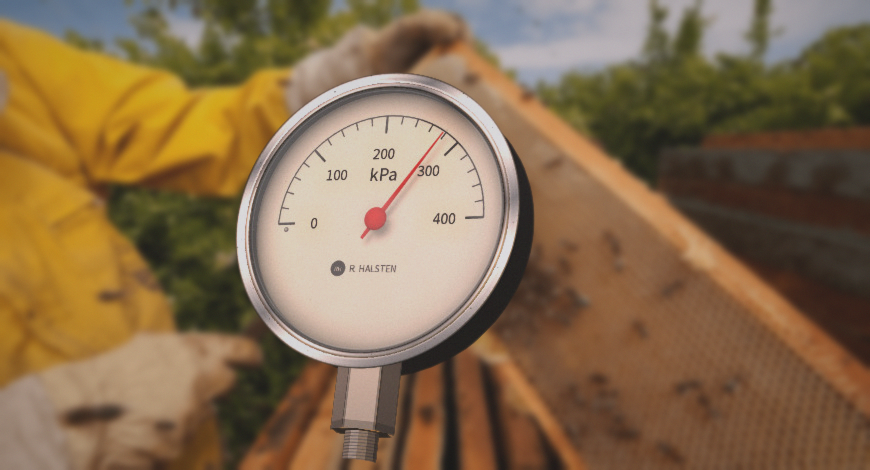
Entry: 280 kPa
